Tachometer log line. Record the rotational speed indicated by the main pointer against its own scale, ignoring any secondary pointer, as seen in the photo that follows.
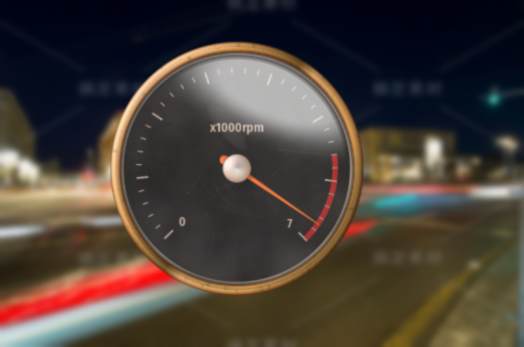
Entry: 6700 rpm
